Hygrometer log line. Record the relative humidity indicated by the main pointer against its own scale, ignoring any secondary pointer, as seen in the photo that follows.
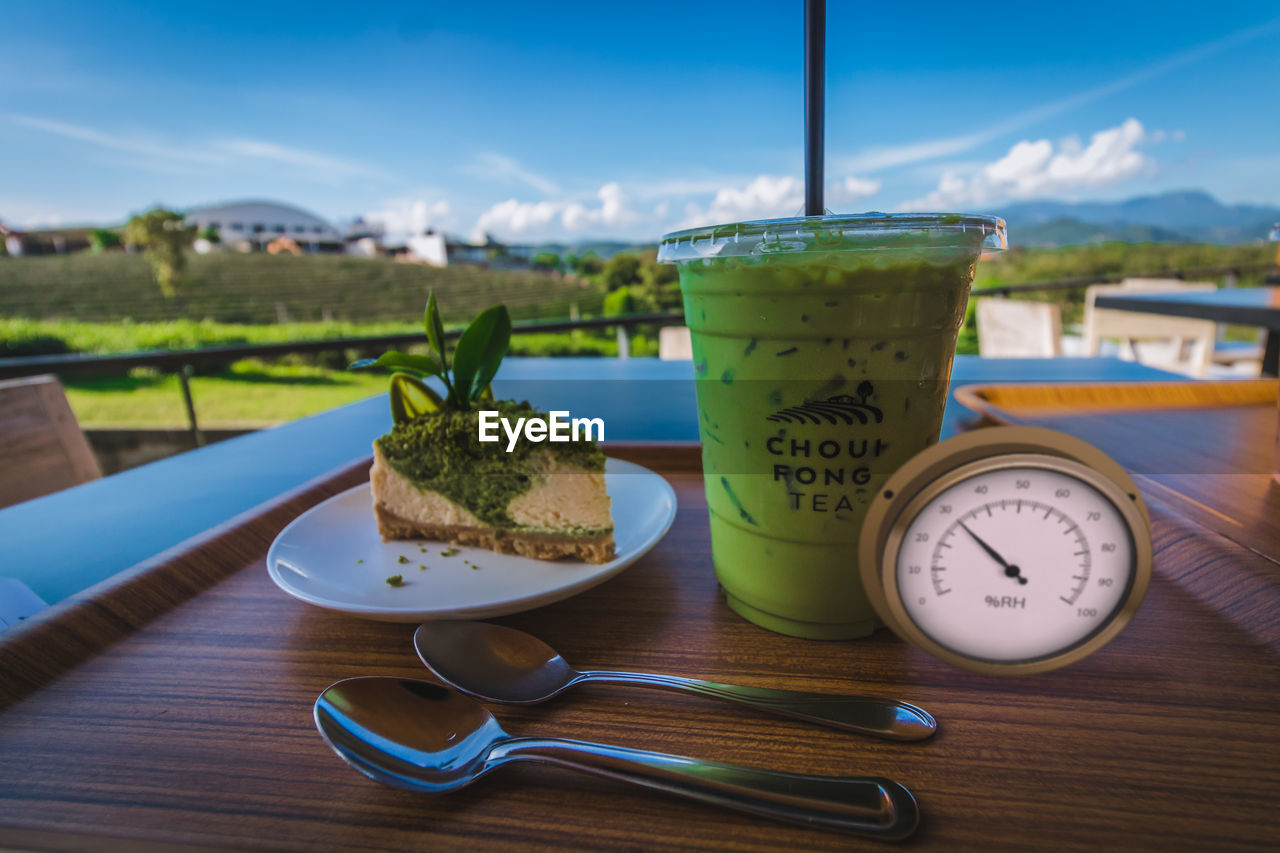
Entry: 30 %
